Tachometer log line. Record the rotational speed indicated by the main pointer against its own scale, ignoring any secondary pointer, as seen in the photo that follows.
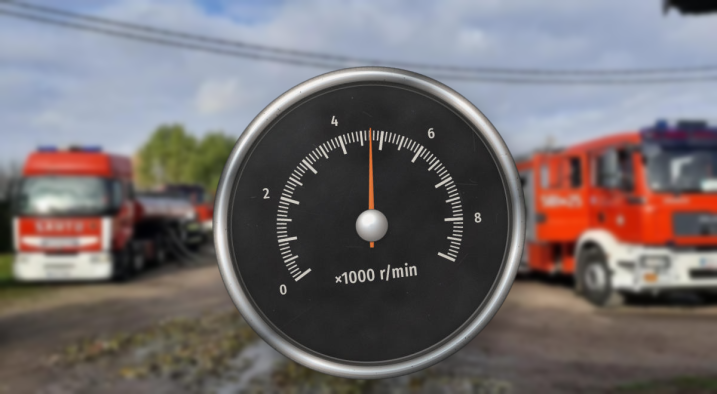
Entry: 4700 rpm
